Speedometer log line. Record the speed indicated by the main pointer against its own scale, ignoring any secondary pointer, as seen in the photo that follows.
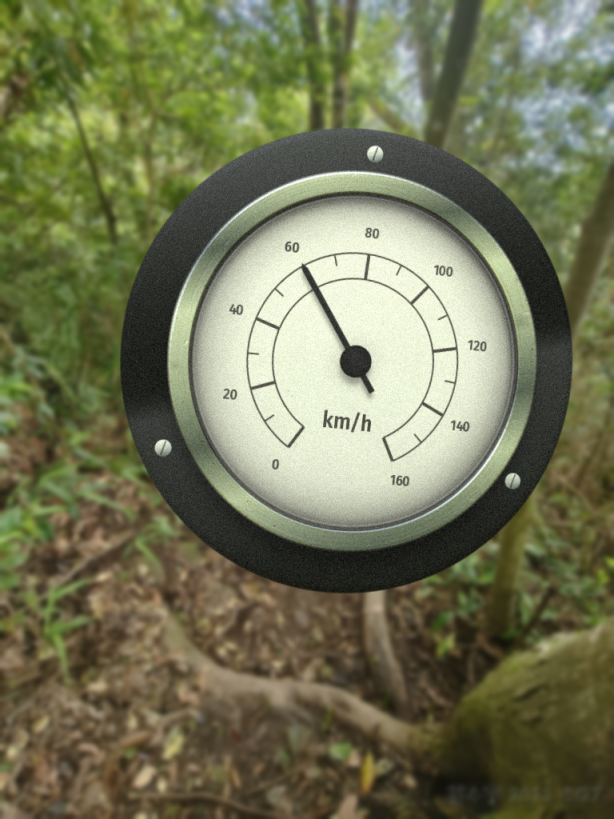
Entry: 60 km/h
